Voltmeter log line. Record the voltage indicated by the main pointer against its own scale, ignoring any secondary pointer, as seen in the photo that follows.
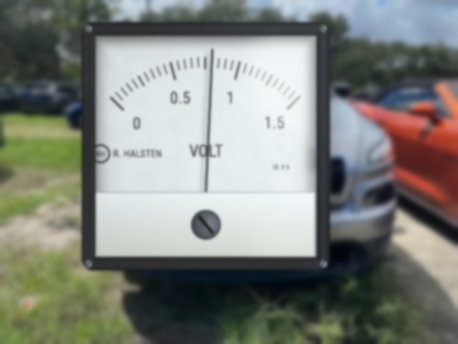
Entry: 0.8 V
